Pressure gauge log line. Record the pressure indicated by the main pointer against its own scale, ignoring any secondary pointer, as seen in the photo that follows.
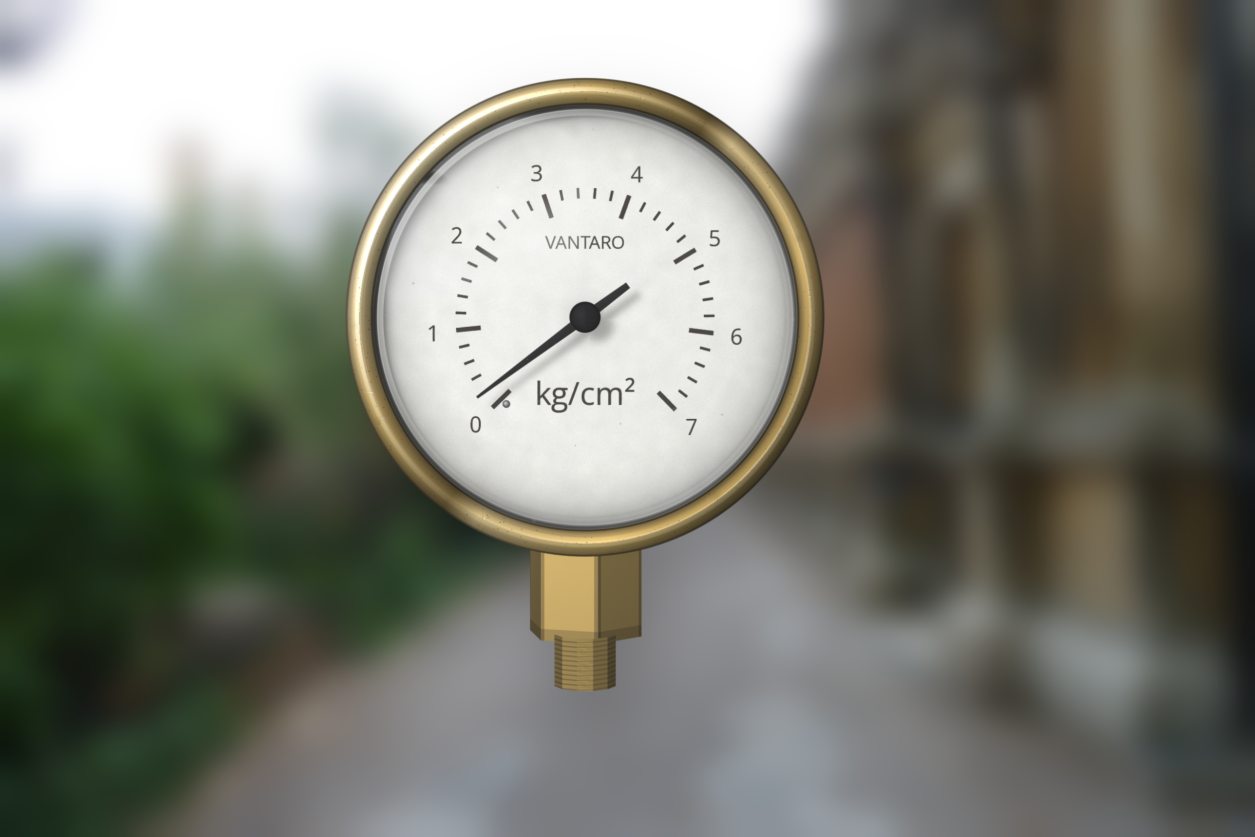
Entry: 0.2 kg/cm²
